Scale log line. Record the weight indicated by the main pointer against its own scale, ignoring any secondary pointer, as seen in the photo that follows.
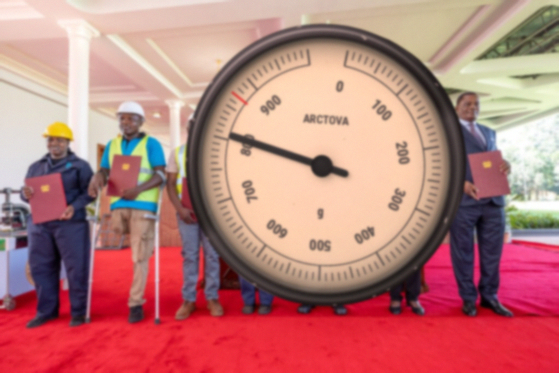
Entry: 810 g
